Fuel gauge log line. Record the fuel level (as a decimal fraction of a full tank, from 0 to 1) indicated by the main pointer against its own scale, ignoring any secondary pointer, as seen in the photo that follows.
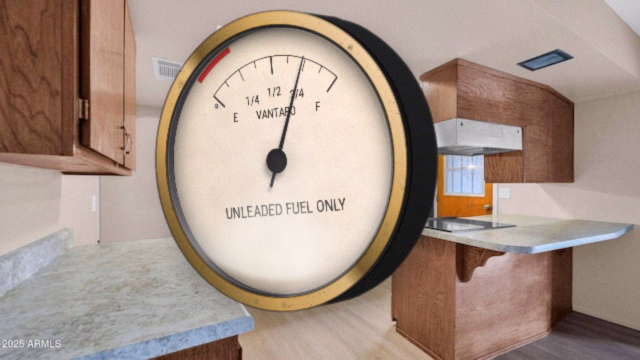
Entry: 0.75
